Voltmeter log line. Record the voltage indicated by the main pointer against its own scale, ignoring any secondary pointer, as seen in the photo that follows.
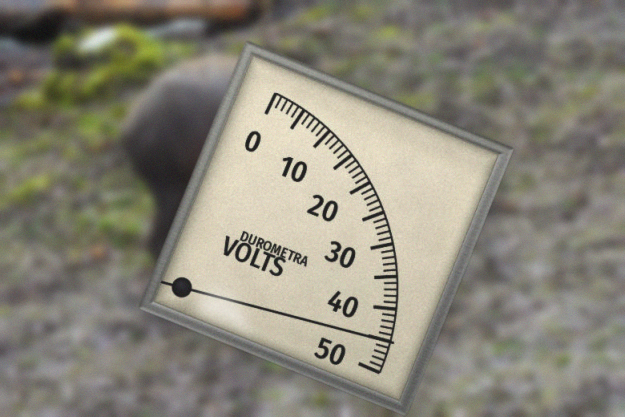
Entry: 45 V
